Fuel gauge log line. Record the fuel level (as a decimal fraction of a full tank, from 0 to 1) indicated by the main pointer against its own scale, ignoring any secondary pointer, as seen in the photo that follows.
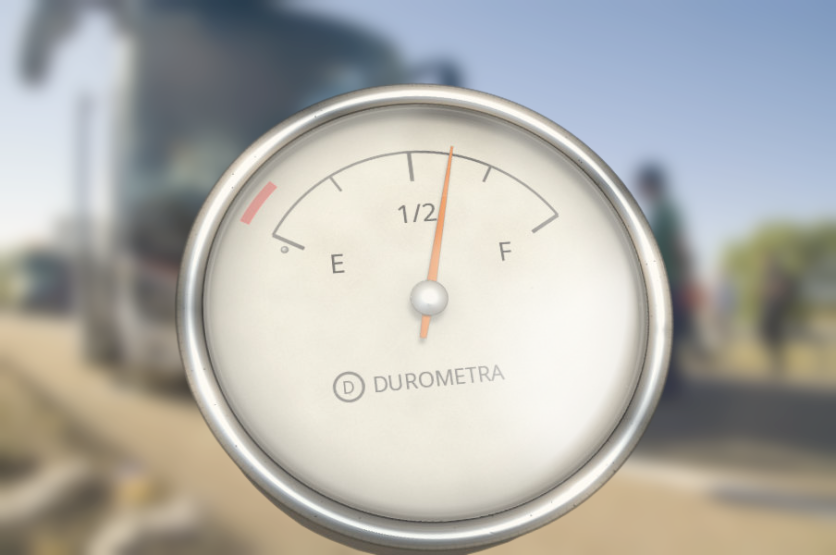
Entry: 0.625
